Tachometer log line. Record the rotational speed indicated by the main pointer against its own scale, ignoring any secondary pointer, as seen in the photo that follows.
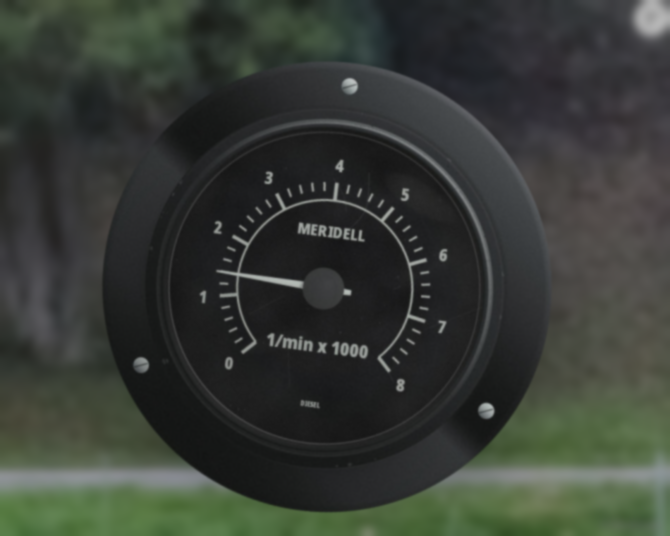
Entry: 1400 rpm
